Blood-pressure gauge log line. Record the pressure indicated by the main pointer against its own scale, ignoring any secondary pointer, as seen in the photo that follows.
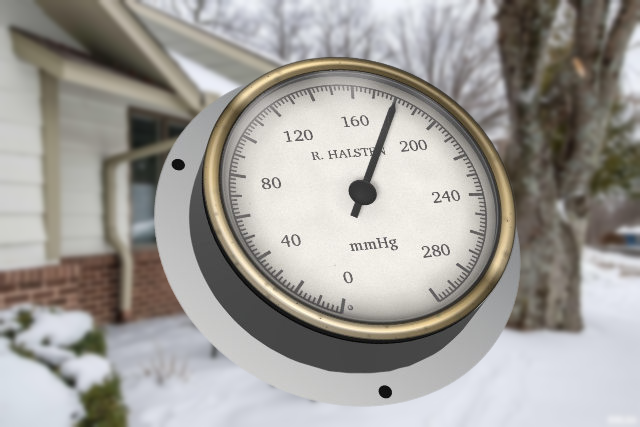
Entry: 180 mmHg
